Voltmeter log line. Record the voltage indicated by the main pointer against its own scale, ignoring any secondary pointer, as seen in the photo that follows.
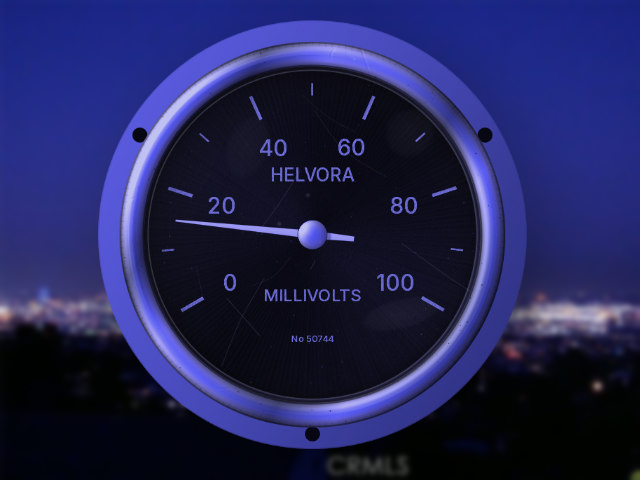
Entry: 15 mV
